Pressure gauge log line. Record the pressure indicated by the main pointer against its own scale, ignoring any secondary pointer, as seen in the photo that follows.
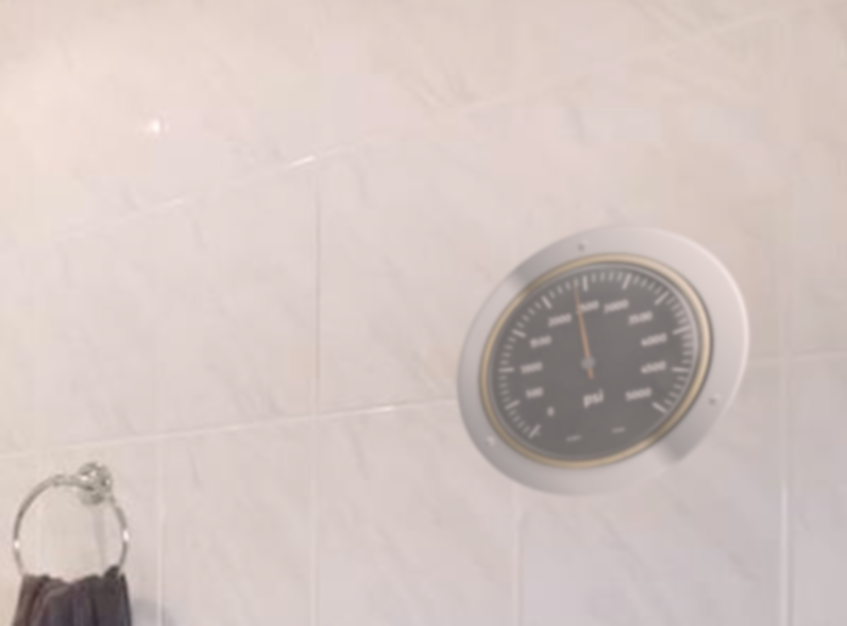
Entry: 2400 psi
